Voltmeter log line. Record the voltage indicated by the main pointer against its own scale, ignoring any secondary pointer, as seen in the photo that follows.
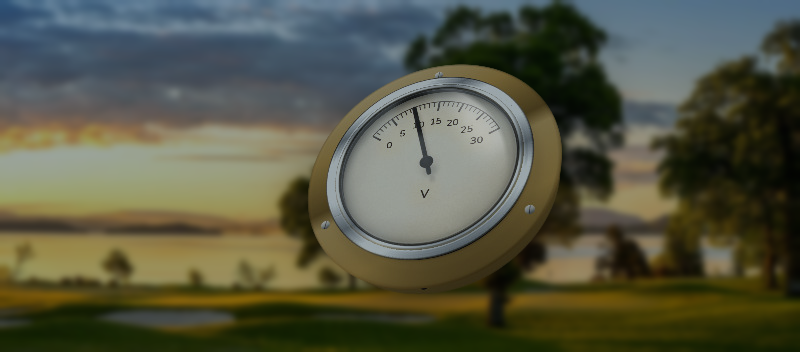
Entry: 10 V
